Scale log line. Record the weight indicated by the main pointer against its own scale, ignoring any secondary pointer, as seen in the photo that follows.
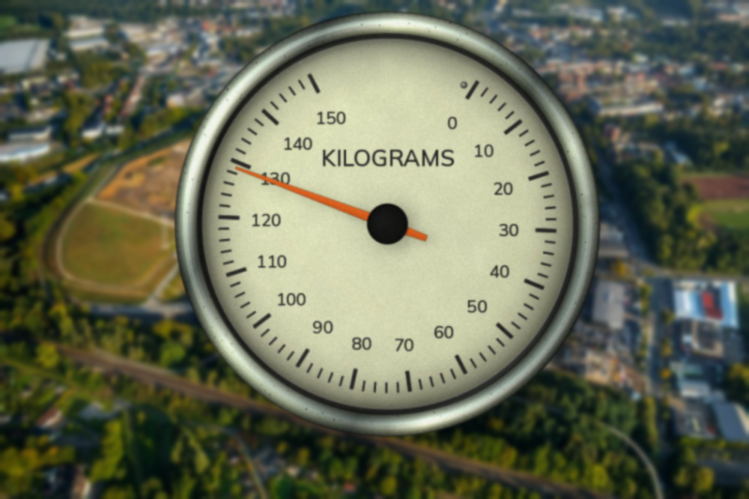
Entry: 129 kg
